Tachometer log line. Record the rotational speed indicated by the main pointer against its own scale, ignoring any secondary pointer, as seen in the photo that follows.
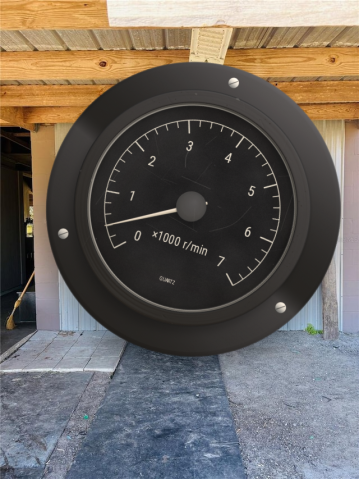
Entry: 400 rpm
